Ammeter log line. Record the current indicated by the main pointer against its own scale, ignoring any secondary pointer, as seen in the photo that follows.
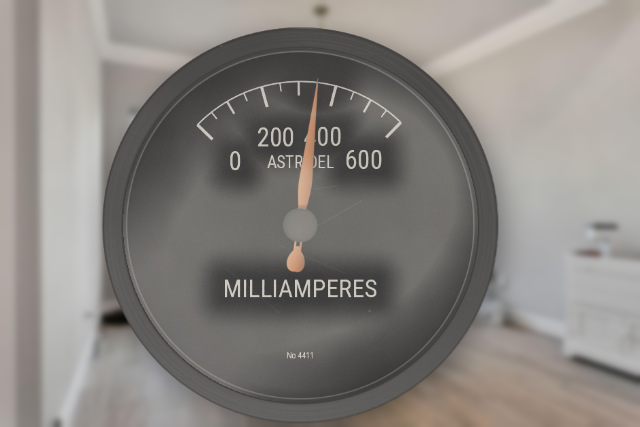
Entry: 350 mA
